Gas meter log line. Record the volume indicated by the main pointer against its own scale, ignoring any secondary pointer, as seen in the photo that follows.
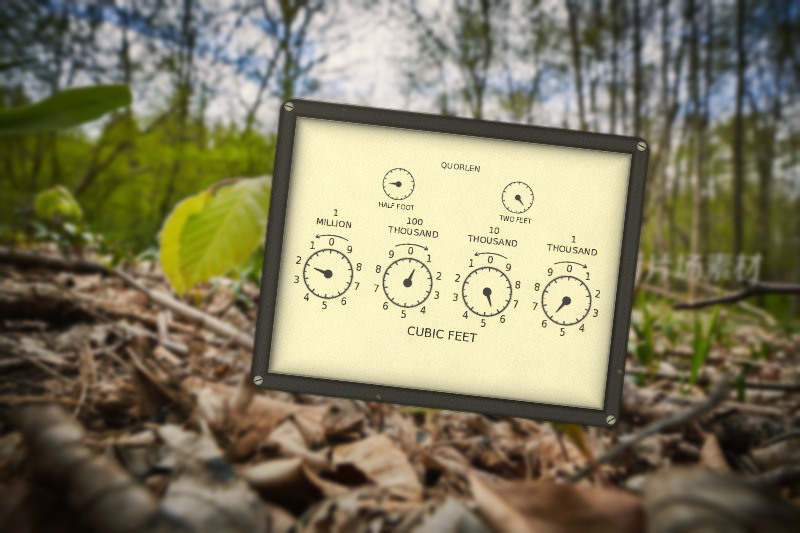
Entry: 205600 ft³
